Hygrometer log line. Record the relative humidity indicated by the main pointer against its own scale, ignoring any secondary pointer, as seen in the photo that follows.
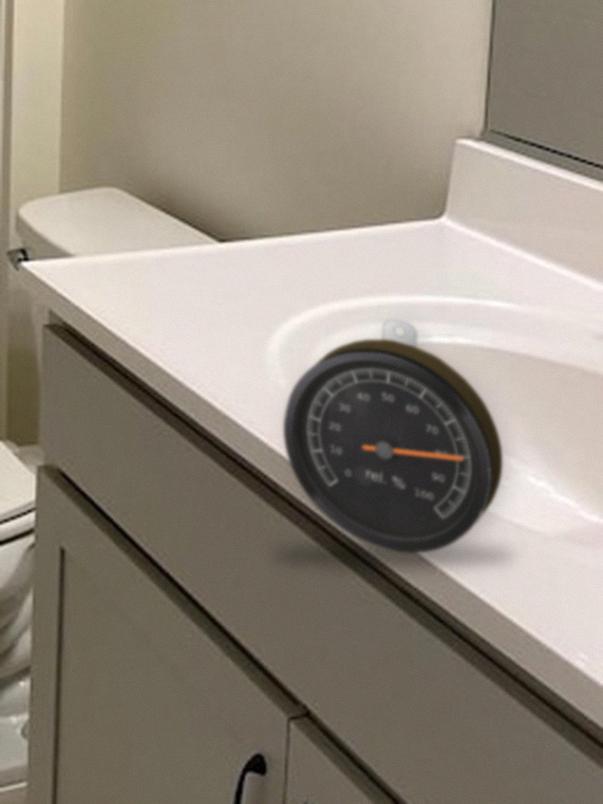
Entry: 80 %
